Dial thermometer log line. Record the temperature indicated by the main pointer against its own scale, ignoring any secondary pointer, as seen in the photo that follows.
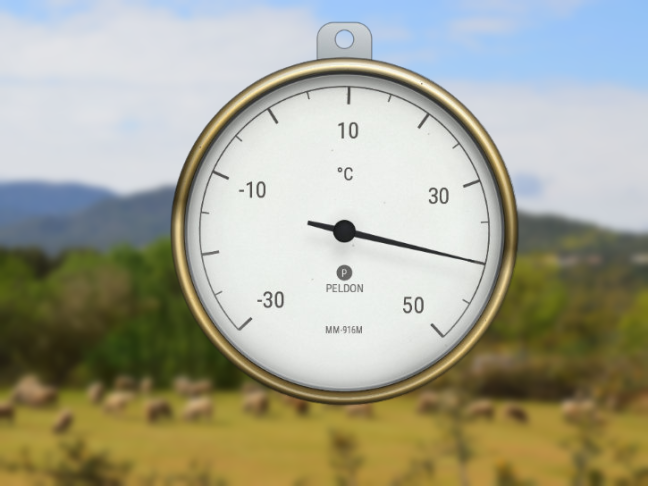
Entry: 40 °C
